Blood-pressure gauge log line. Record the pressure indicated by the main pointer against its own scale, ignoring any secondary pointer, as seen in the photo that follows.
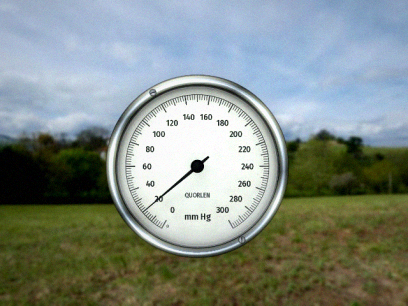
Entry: 20 mmHg
